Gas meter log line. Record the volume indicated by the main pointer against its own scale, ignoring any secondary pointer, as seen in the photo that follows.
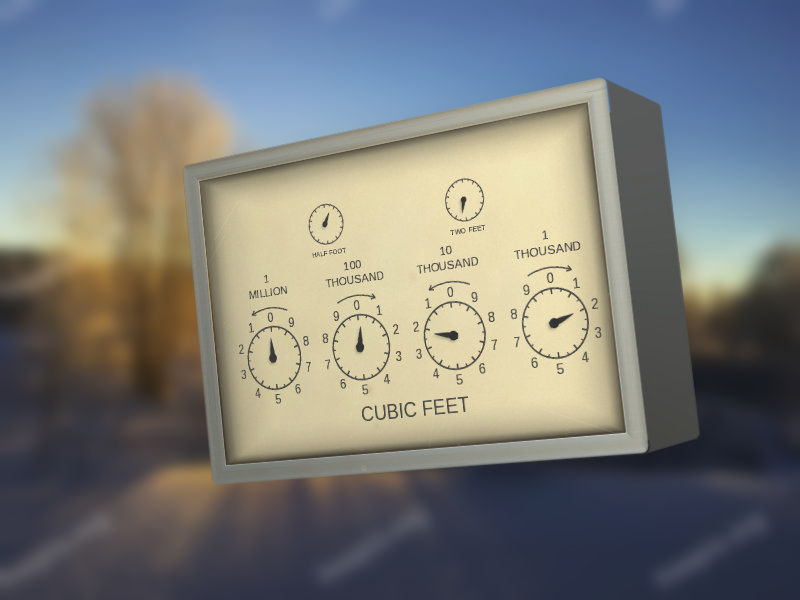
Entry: 2200 ft³
